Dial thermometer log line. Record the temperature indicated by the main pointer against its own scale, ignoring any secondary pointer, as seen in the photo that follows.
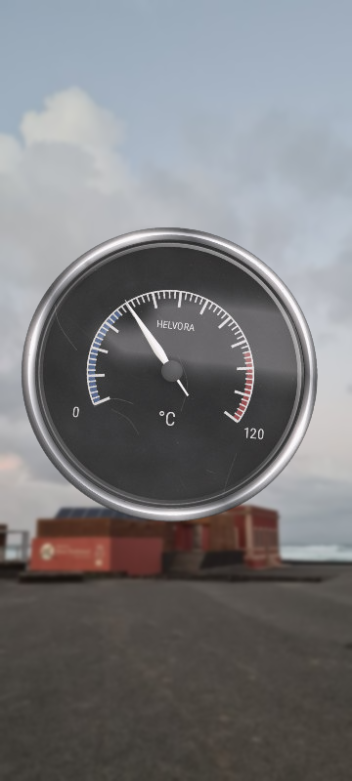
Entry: 40 °C
